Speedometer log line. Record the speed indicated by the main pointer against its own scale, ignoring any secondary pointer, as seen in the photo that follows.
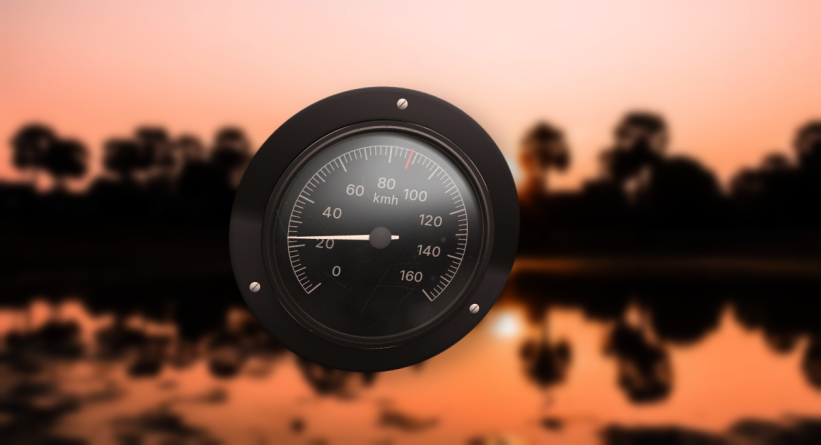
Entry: 24 km/h
